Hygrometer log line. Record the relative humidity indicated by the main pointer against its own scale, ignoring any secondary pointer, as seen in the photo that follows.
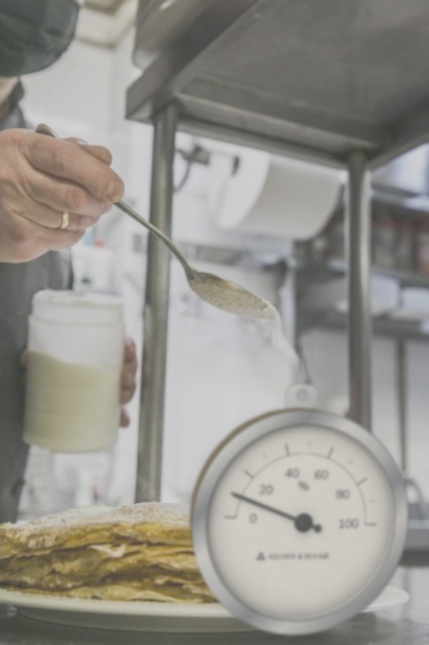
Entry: 10 %
